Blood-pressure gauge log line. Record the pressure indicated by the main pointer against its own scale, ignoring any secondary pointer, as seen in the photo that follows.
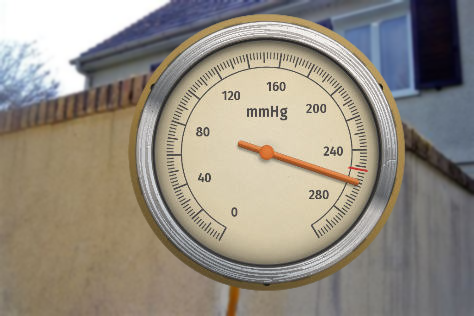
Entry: 260 mmHg
